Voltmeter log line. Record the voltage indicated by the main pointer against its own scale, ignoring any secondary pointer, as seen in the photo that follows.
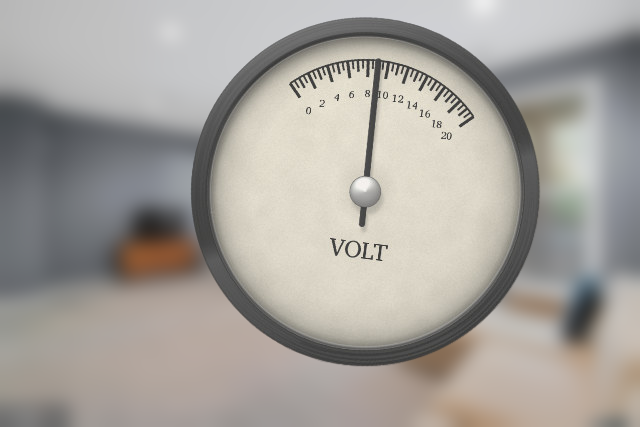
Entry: 9 V
